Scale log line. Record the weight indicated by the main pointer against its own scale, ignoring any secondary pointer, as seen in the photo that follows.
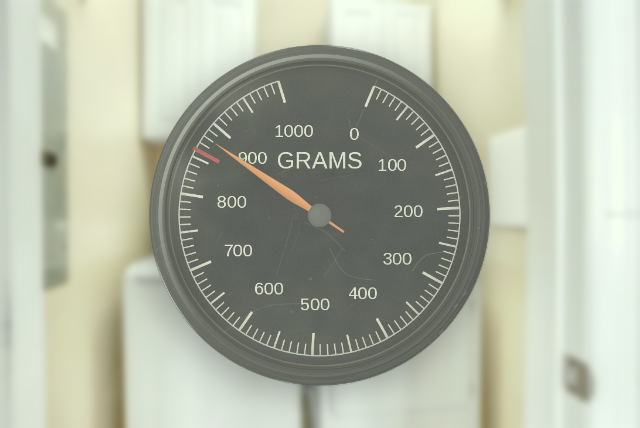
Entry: 880 g
